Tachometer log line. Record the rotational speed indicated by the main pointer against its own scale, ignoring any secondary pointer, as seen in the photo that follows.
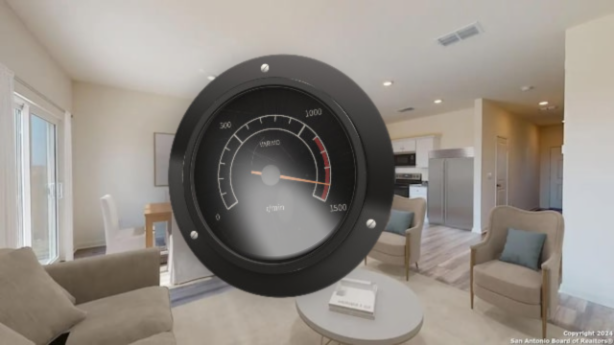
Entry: 1400 rpm
